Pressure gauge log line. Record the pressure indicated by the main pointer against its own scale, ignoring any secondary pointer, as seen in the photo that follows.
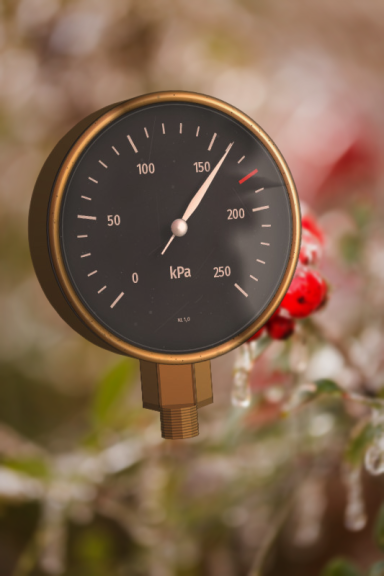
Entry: 160 kPa
